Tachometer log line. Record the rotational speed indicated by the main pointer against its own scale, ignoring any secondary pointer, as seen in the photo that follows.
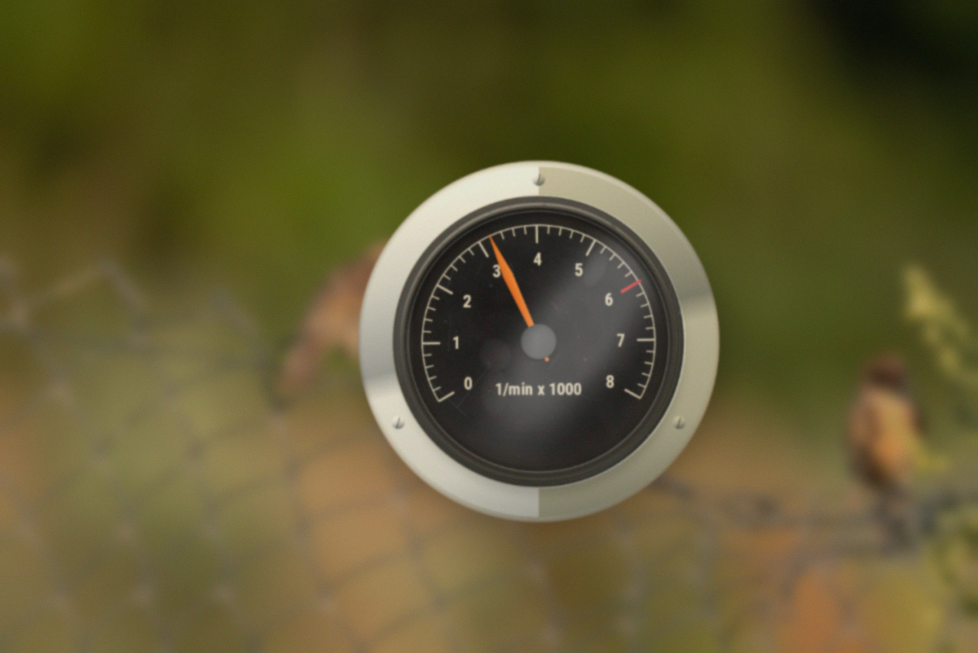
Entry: 3200 rpm
